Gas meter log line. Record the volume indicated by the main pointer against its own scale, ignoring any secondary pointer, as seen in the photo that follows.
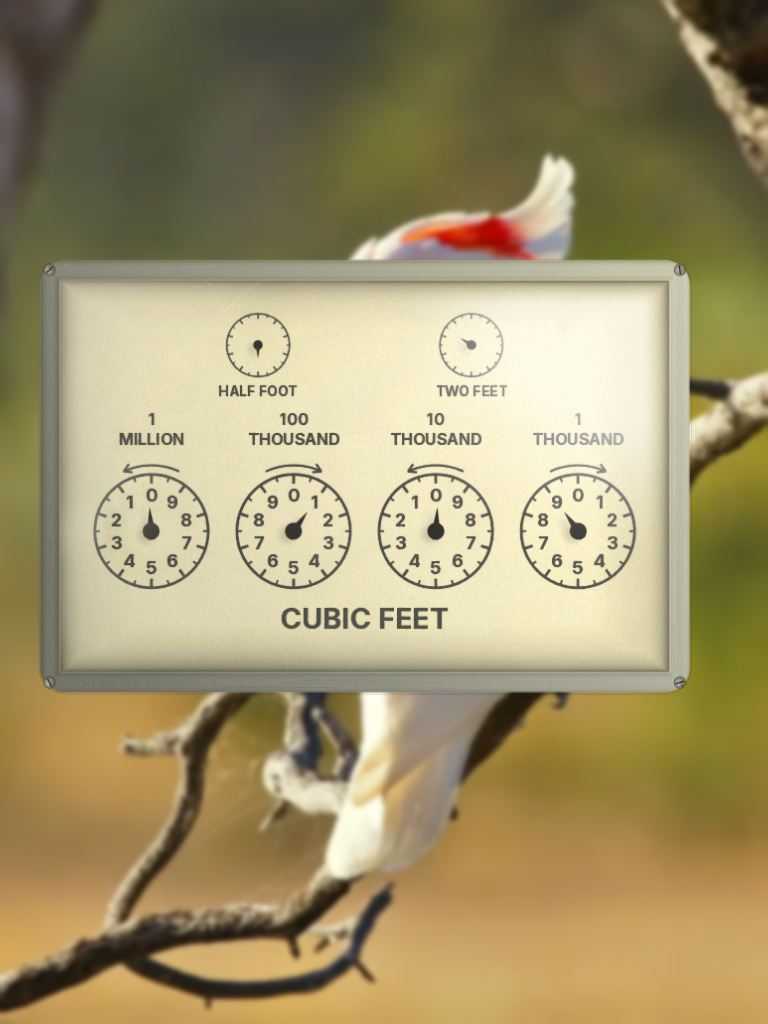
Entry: 9900 ft³
